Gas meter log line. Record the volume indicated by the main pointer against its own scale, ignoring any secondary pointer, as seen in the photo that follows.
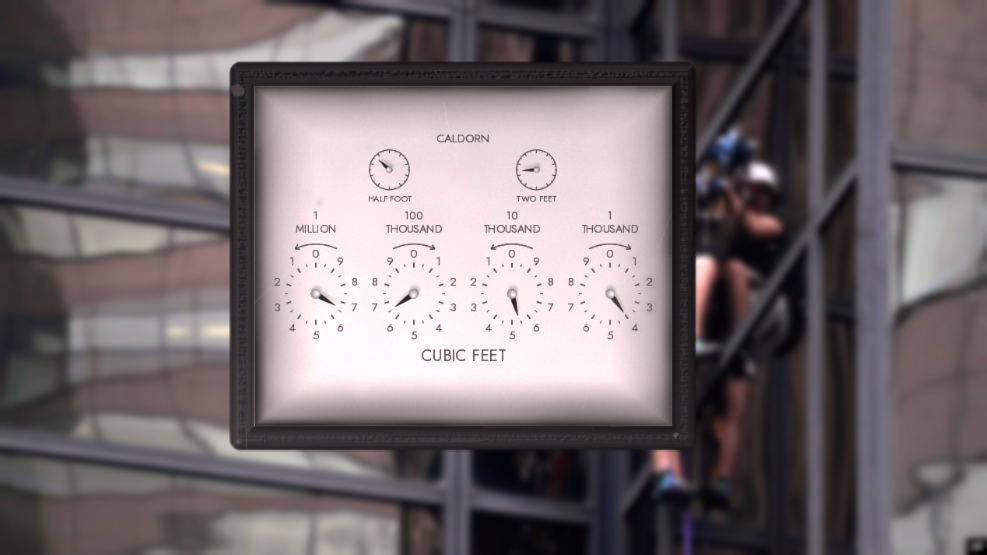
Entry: 665400 ft³
